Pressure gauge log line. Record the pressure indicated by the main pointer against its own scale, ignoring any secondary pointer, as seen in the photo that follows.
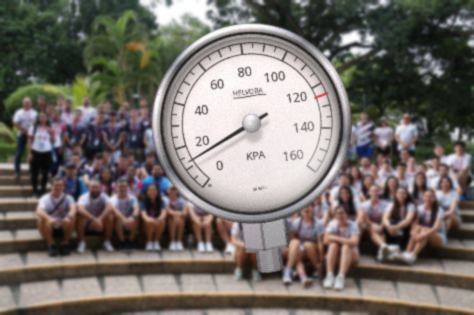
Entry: 12.5 kPa
